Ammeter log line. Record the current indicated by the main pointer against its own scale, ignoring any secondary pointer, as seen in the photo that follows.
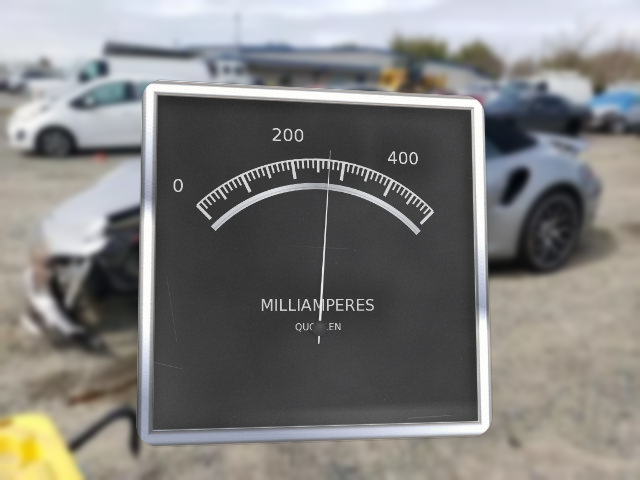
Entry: 270 mA
